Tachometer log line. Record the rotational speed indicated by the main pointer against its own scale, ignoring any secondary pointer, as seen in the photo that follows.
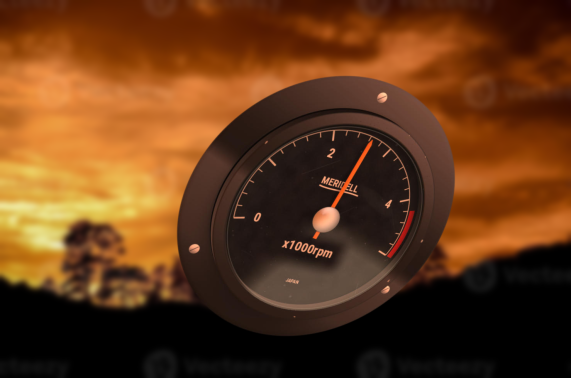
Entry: 2600 rpm
